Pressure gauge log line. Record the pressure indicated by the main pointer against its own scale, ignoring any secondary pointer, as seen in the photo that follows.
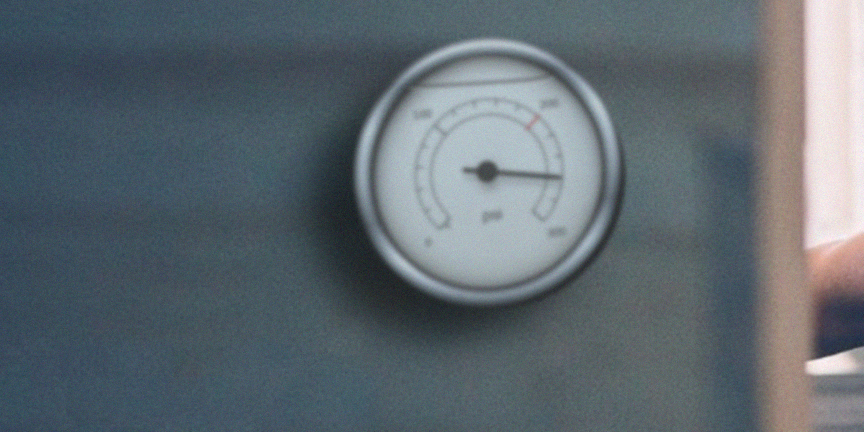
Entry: 260 psi
